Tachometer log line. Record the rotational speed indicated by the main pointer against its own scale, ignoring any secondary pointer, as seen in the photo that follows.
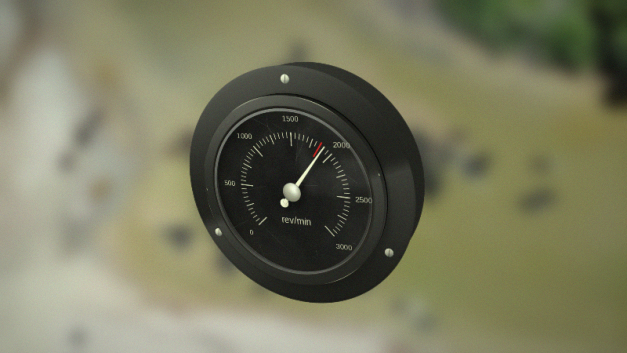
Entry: 1900 rpm
